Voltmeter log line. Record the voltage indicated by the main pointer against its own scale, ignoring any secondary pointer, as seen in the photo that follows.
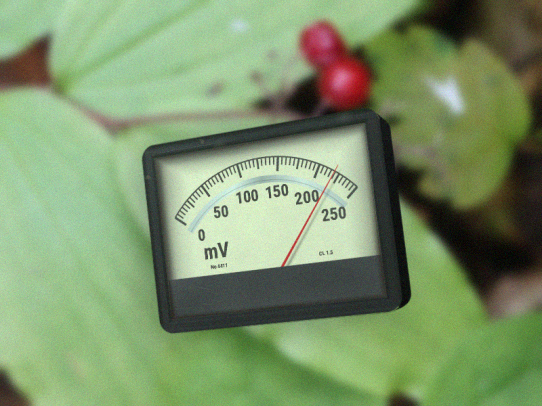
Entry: 220 mV
